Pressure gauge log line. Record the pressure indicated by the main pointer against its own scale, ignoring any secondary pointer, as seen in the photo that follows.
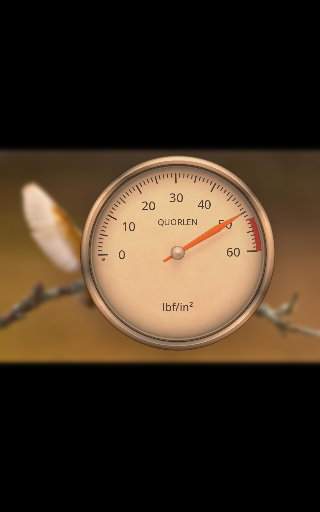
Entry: 50 psi
